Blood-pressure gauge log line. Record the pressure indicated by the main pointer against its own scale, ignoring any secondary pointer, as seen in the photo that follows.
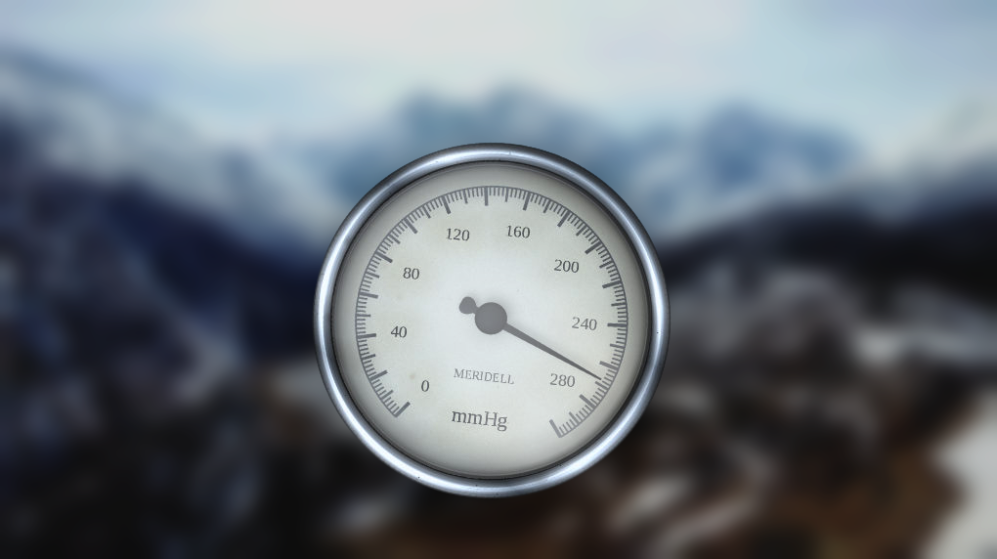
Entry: 268 mmHg
